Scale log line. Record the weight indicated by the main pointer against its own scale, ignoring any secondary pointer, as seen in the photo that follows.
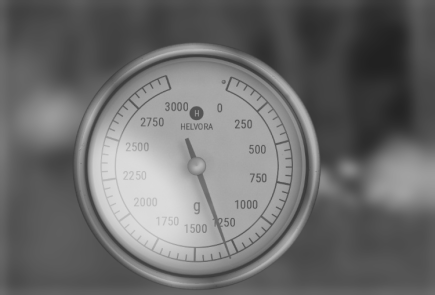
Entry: 1300 g
